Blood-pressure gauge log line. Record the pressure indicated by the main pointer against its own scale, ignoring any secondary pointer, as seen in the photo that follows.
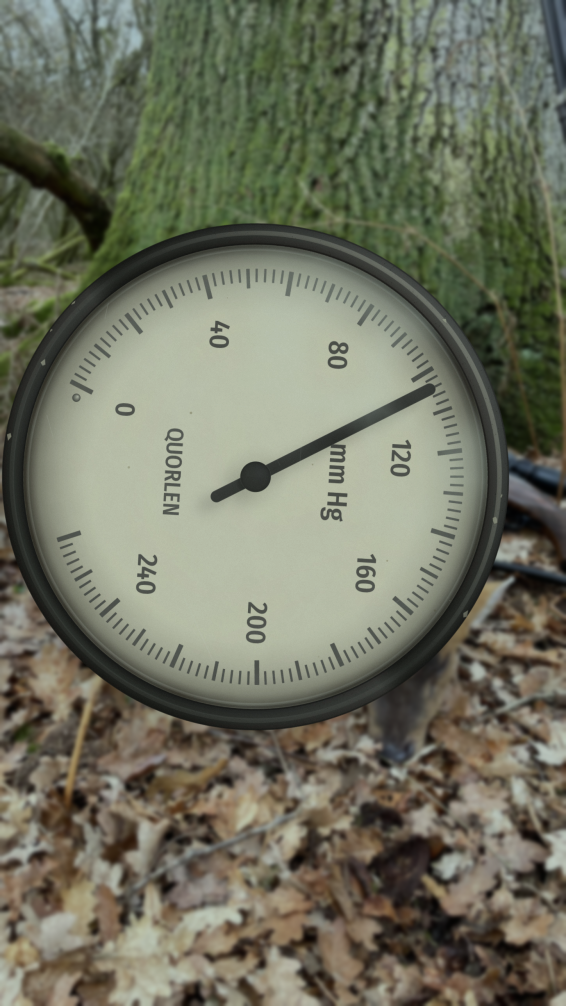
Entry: 104 mmHg
